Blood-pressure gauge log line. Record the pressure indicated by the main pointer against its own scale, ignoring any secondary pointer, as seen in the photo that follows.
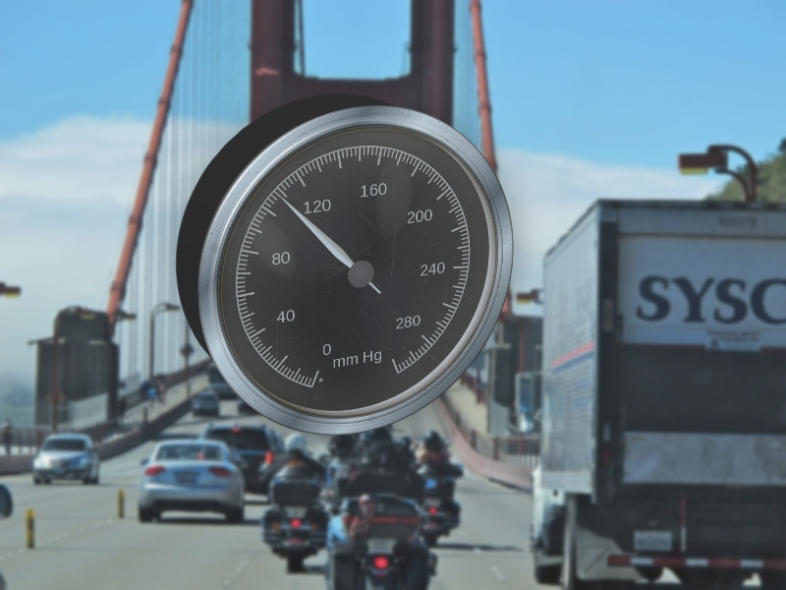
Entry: 108 mmHg
